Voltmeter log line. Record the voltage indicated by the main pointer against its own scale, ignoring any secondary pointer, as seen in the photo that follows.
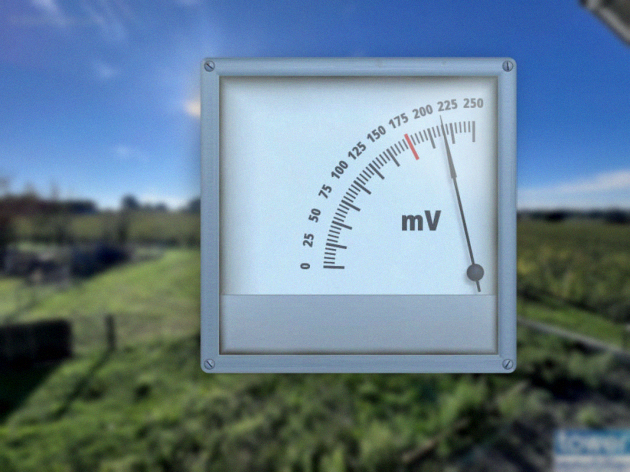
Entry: 215 mV
